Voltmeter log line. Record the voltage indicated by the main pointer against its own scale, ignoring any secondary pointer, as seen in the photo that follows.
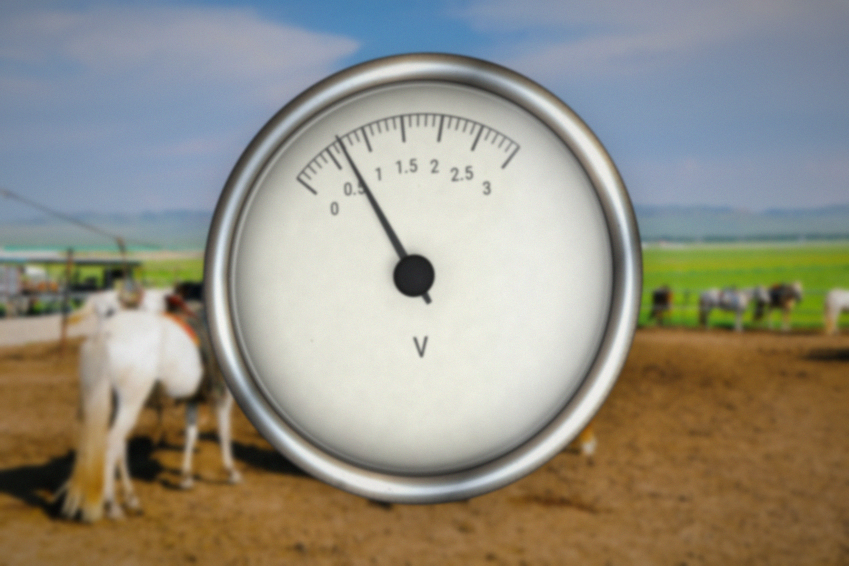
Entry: 0.7 V
